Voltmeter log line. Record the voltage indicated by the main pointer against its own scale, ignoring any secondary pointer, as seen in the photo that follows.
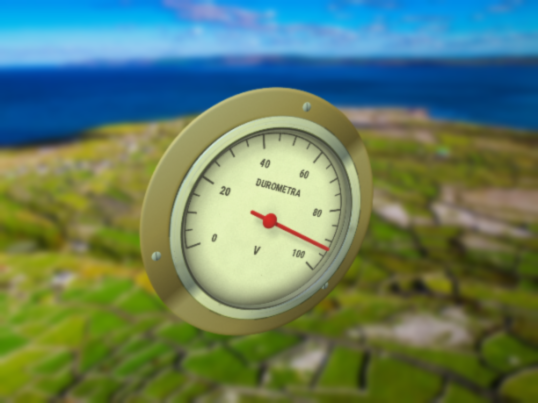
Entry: 92.5 V
